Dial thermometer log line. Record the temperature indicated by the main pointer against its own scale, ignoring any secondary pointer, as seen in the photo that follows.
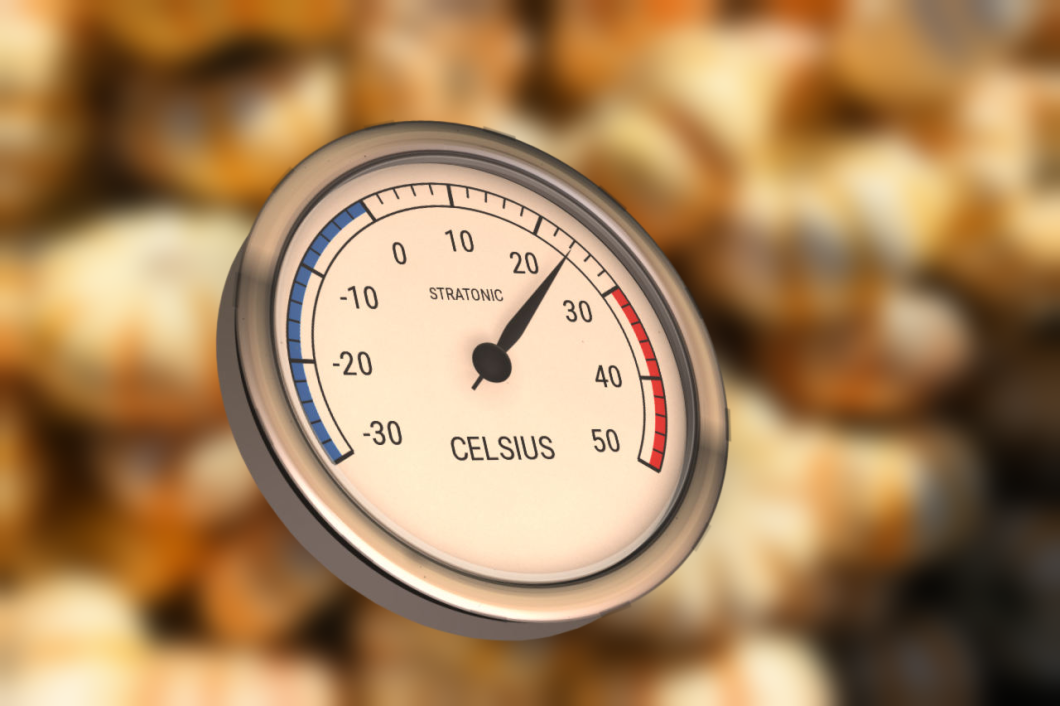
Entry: 24 °C
